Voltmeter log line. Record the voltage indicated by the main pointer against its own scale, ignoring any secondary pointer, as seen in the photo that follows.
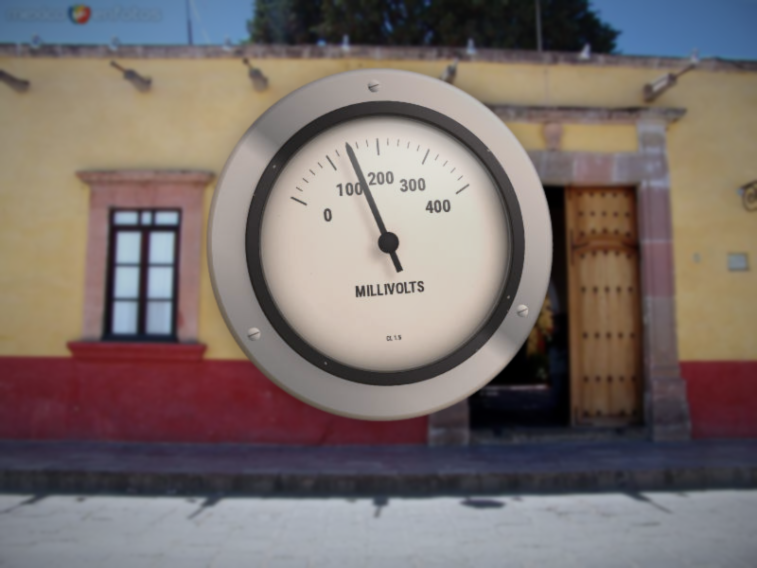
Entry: 140 mV
